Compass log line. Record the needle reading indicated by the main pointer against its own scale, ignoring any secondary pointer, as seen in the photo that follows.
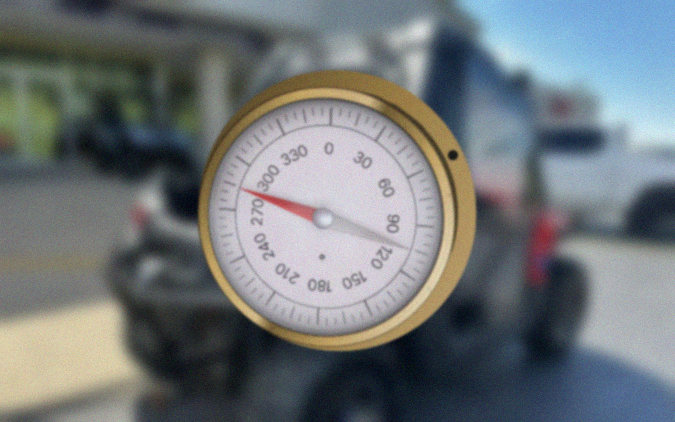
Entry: 285 °
